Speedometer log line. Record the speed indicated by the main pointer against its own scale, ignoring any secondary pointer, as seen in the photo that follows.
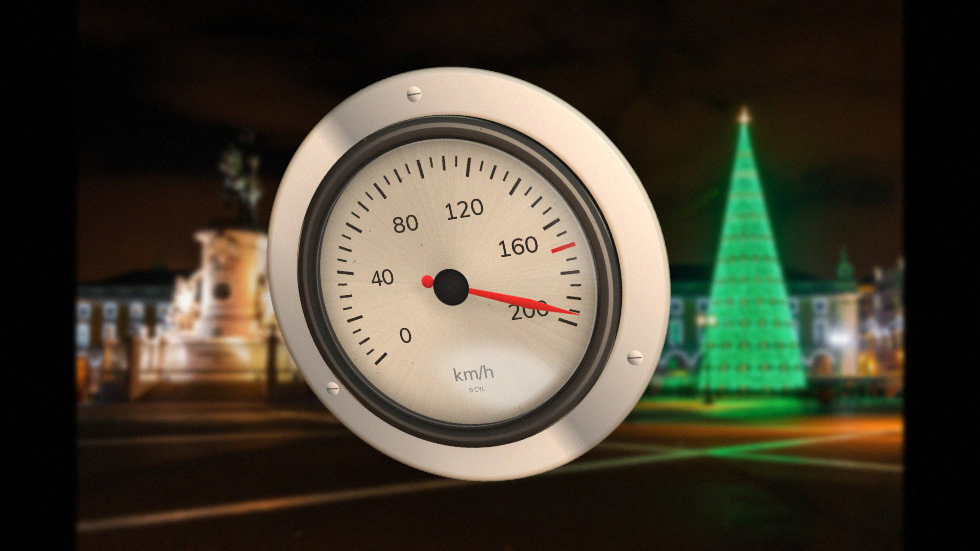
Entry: 195 km/h
